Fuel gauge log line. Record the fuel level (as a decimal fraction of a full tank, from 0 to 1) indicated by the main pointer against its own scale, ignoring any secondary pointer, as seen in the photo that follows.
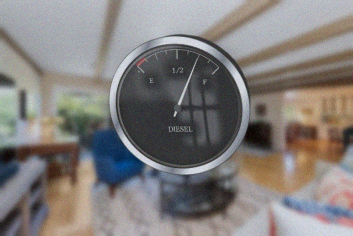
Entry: 0.75
